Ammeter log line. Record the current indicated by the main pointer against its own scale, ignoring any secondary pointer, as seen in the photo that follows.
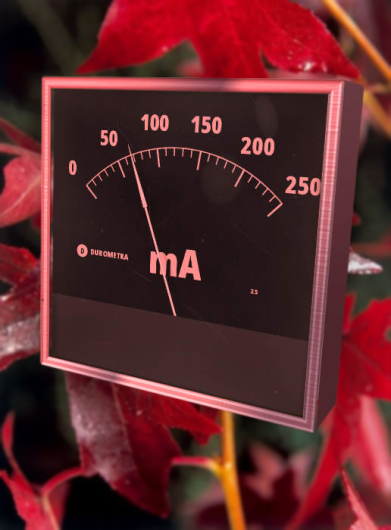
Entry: 70 mA
